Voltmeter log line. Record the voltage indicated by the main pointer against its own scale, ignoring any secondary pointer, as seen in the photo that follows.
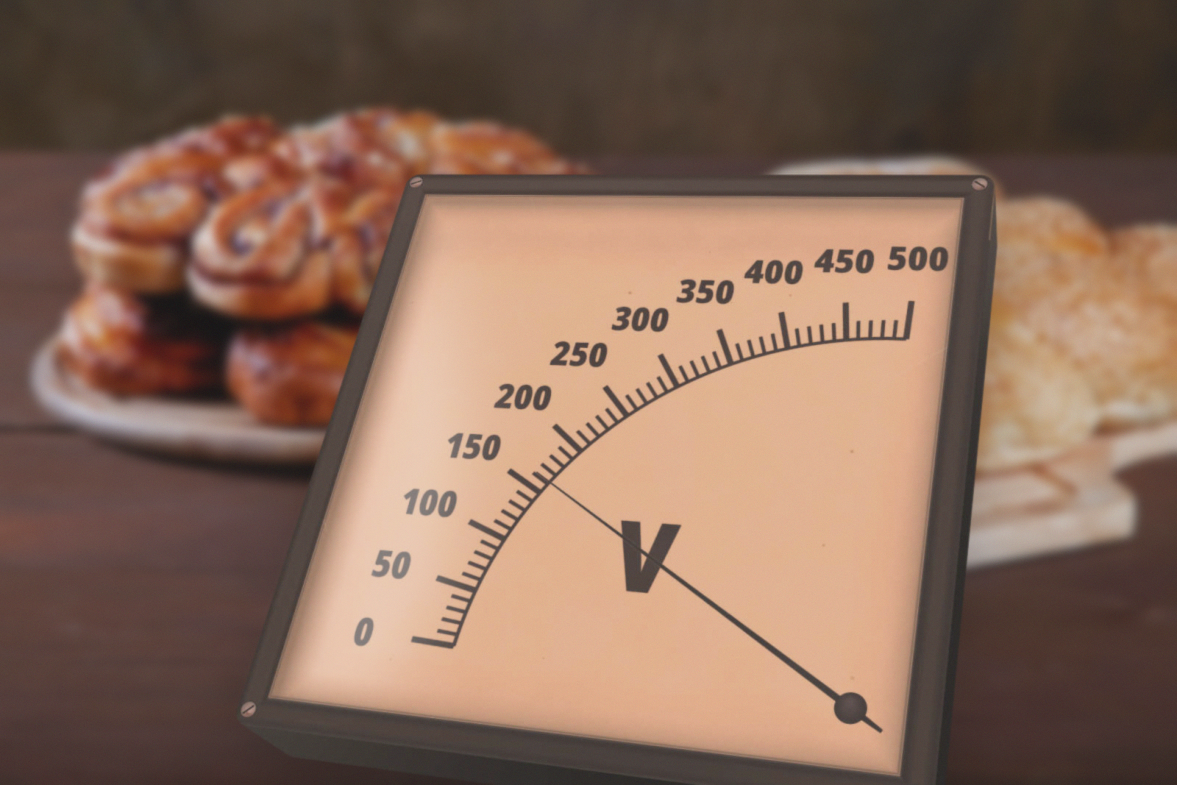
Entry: 160 V
